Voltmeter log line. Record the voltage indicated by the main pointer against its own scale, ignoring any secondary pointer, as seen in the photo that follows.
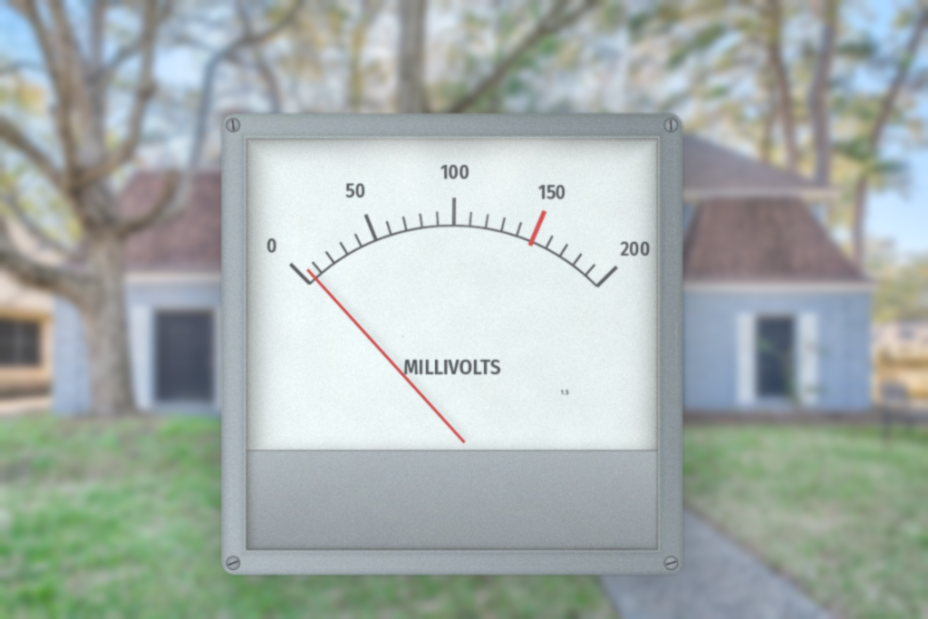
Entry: 5 mV
